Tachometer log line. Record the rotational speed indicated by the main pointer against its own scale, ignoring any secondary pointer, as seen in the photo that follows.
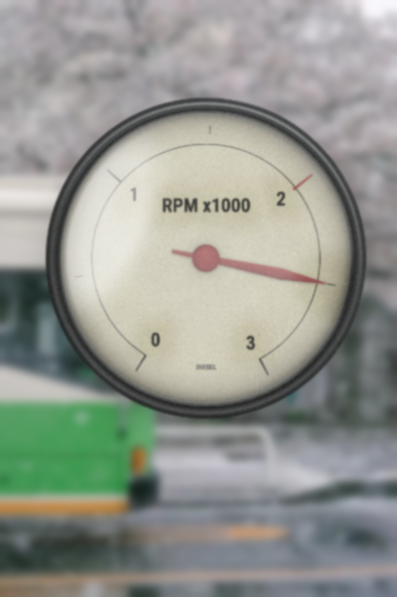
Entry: 2500 rpm
